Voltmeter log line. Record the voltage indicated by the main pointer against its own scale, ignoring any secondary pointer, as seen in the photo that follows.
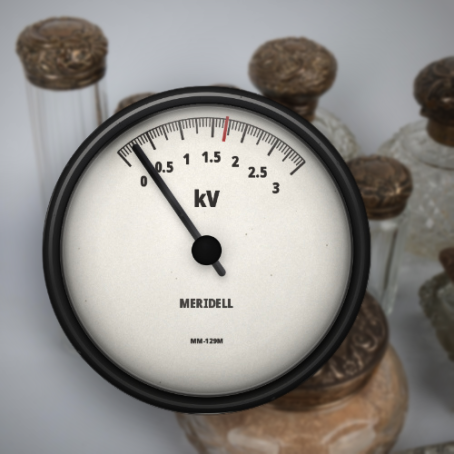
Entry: 0.25 kV
